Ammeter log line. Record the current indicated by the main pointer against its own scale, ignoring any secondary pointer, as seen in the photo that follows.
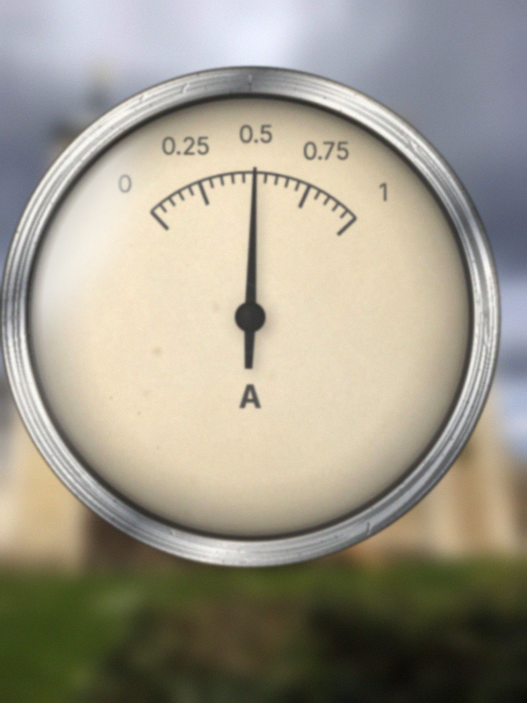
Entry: 0.5 A
